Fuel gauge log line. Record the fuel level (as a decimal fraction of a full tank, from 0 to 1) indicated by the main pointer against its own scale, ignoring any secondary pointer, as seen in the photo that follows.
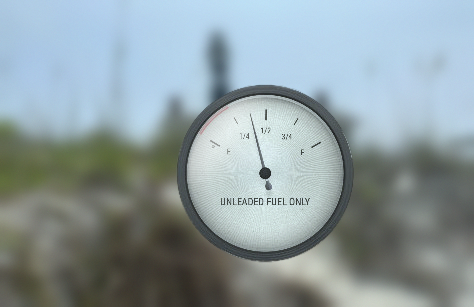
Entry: 0.375
